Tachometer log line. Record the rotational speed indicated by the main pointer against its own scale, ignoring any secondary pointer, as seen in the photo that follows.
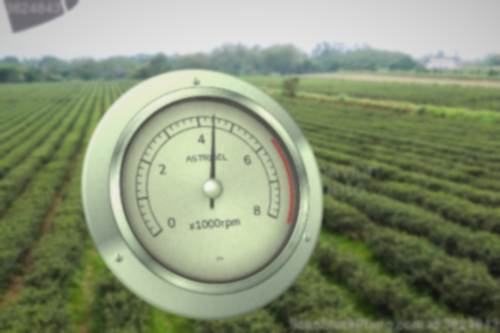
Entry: 4400 rpm
